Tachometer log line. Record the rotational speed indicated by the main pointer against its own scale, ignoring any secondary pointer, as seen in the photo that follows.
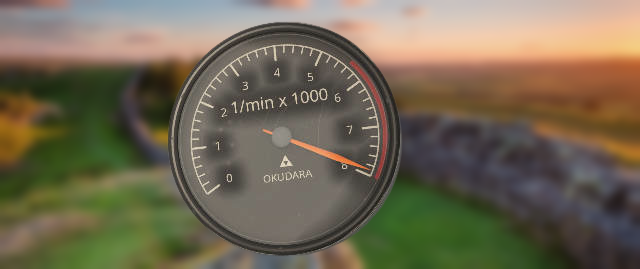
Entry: 7900 rpm
